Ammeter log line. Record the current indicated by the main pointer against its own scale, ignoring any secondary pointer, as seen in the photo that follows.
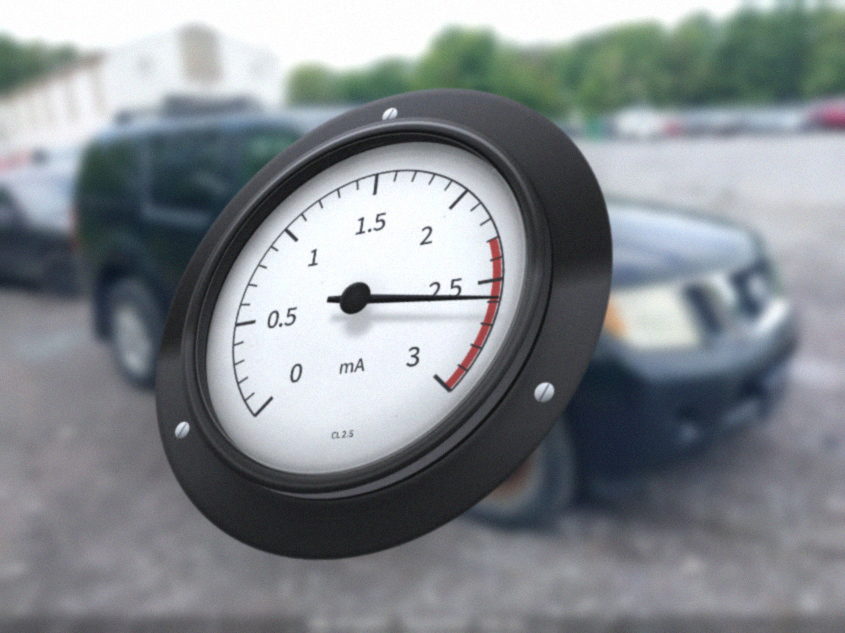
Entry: 2.6 mA
